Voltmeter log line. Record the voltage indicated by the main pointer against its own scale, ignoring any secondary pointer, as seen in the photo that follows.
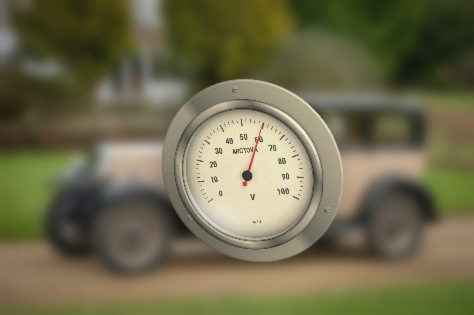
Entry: 60 V
